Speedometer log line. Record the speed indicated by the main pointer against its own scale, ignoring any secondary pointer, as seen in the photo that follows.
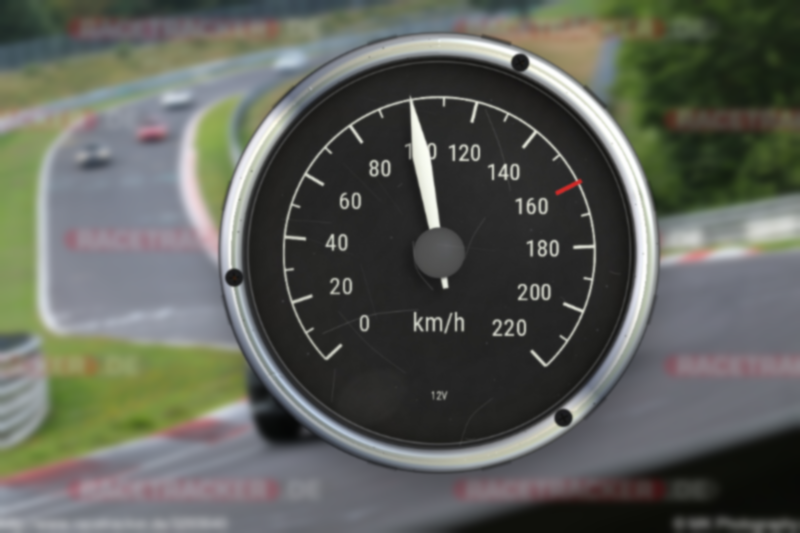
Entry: 100 km/h
